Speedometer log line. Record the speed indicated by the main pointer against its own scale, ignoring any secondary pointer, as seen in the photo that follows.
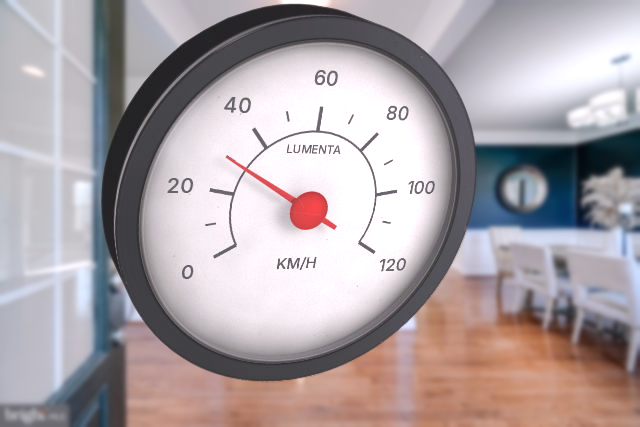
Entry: 30 km/h
